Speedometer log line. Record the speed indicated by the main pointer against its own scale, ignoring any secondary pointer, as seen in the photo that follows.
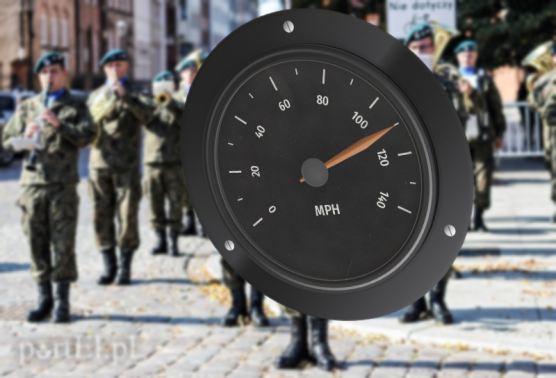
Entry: 110 mph
